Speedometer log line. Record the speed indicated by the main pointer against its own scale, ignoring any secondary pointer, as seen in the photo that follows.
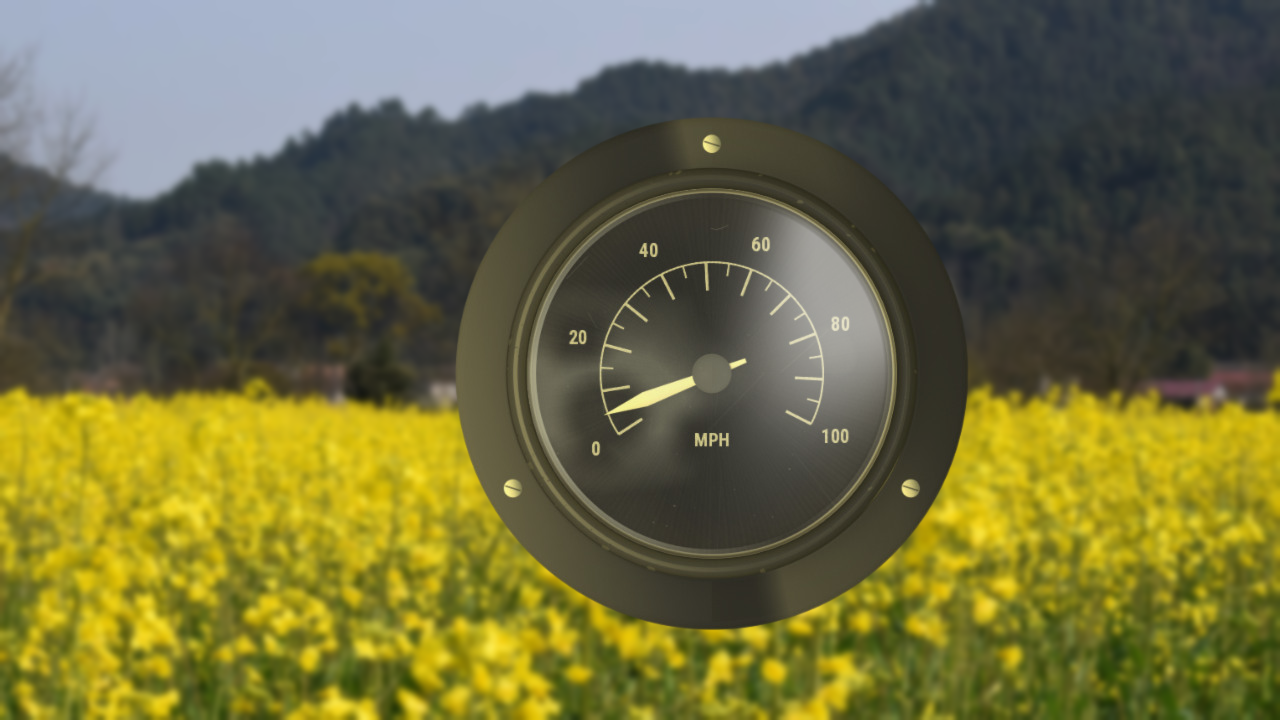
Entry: 5 mph
